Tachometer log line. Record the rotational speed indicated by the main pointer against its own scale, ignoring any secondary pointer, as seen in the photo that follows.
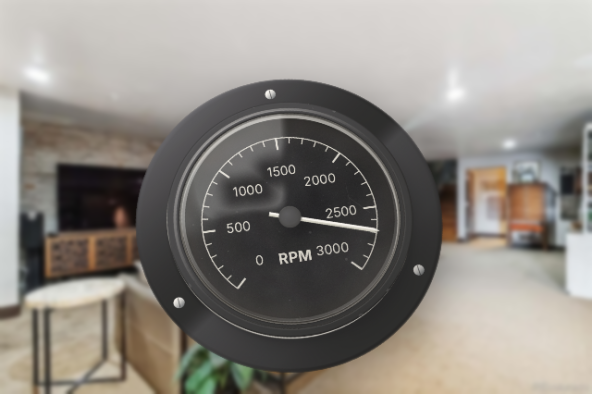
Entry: 2700 rpm
